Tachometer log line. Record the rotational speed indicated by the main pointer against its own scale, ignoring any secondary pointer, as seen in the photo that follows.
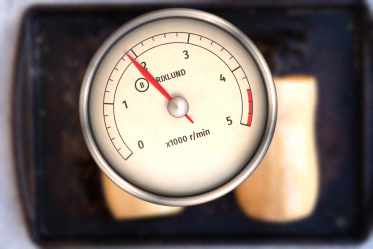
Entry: 1900 rpm
